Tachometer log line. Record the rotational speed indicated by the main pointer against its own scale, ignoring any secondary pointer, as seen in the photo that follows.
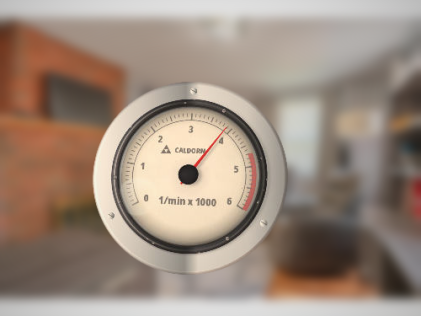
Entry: 3900 rpm
